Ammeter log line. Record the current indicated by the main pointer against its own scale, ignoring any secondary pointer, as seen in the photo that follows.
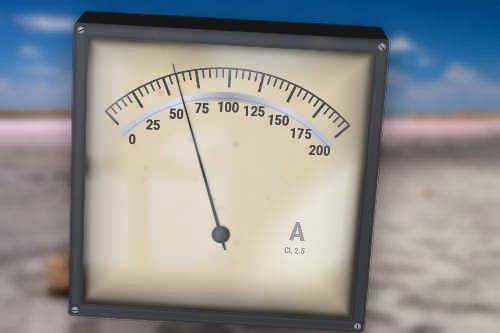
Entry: 60 A
